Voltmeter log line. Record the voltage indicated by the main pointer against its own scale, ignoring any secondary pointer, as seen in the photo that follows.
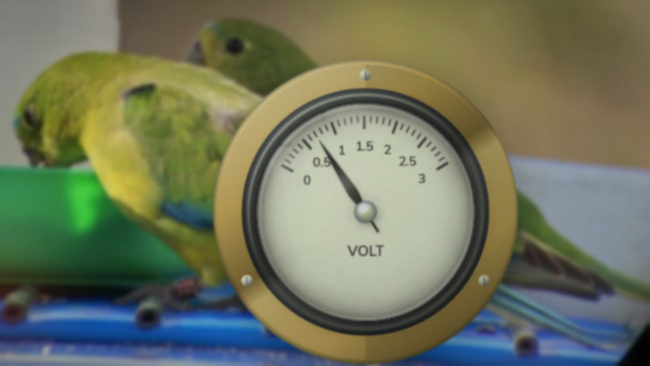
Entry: 0.7 V
